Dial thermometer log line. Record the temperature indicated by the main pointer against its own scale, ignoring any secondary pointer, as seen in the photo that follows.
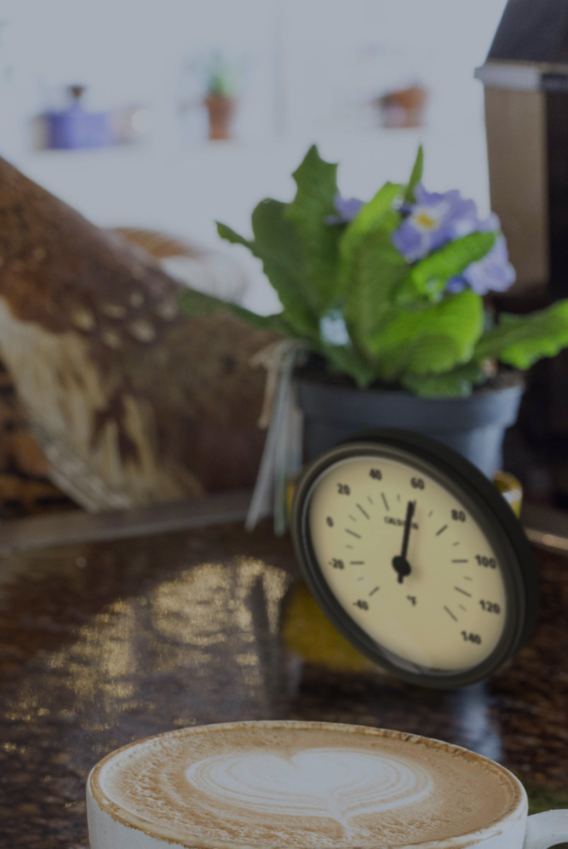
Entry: 60 °F
